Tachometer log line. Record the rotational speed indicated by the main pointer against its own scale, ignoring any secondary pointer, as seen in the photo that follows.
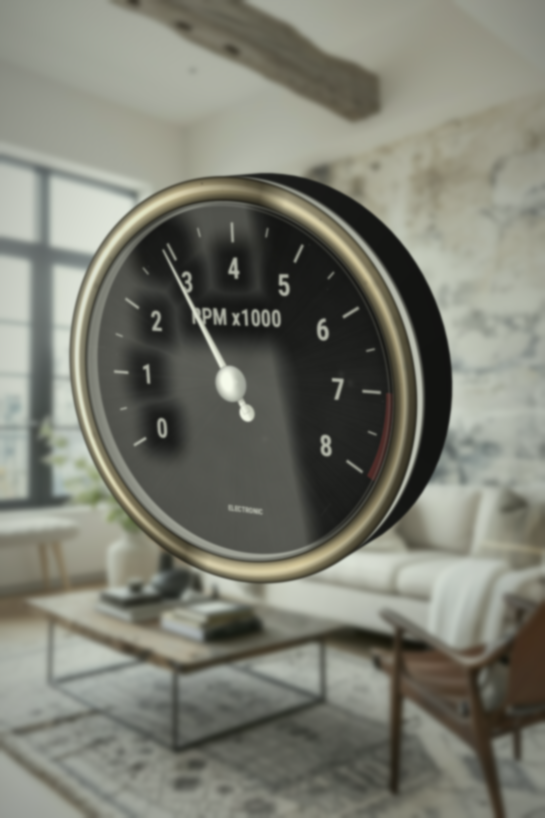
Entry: 3000 rpm
